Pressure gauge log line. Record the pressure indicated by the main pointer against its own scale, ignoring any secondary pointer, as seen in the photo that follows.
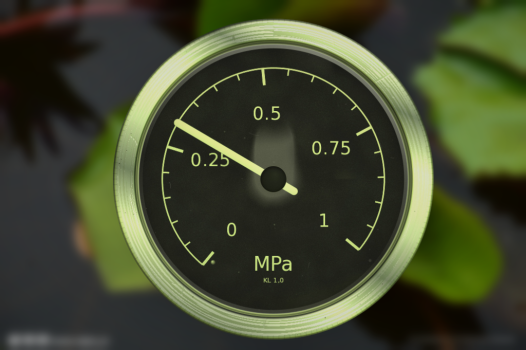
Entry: 0.3 MPa
